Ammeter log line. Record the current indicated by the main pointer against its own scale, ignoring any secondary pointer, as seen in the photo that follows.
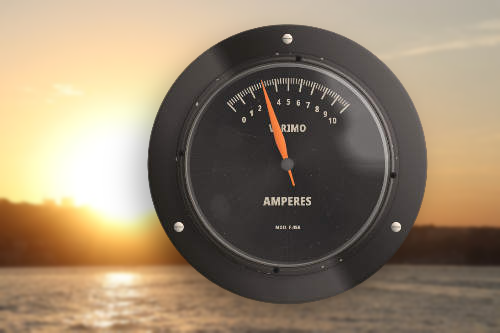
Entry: 3 A
